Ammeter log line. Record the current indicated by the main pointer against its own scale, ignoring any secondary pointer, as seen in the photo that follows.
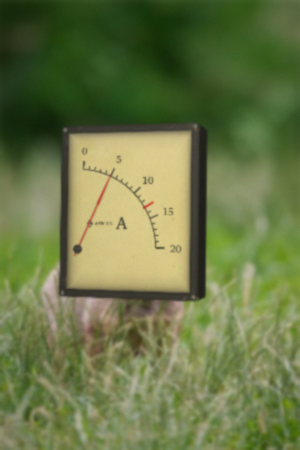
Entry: 5 A
